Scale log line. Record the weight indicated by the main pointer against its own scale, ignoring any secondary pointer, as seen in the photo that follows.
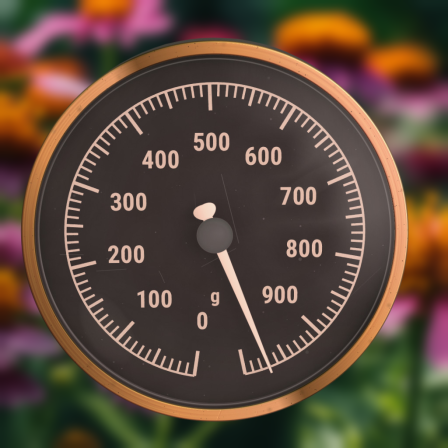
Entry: 970 g
